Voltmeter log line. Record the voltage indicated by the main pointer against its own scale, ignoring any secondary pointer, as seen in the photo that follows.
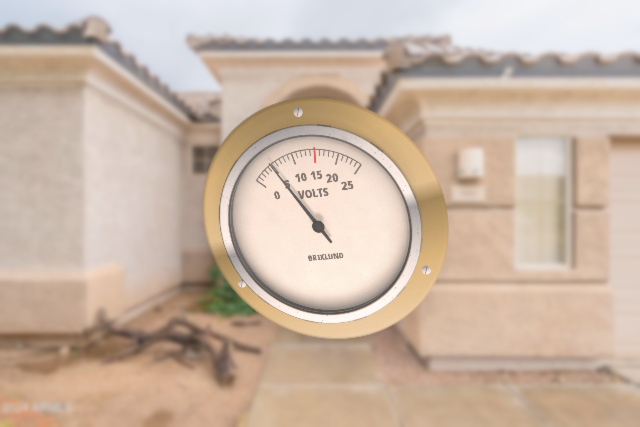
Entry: 5 V
